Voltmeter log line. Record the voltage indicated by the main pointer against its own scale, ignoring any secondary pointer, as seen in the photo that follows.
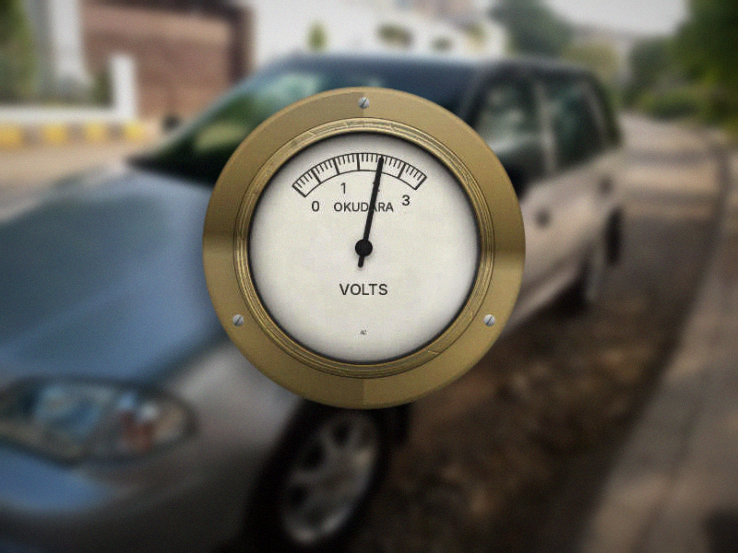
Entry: 2 V
